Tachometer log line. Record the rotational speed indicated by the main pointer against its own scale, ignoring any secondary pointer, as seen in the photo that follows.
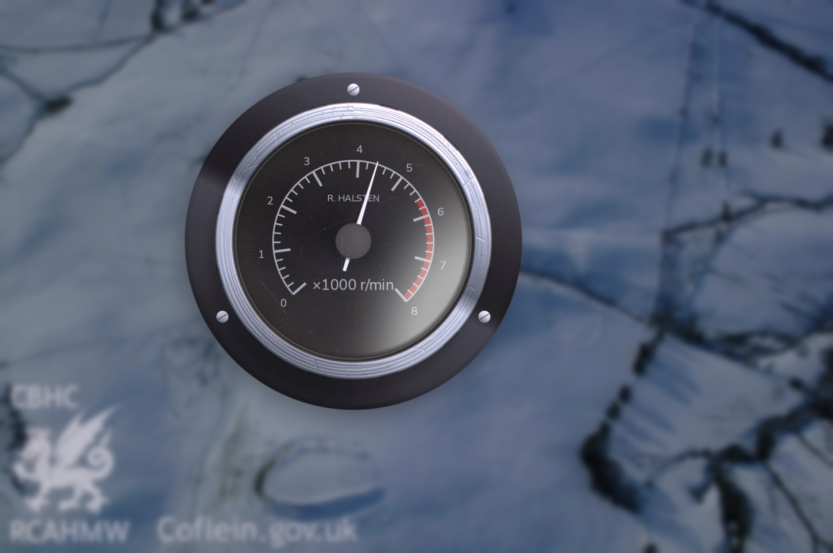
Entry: 4400 rpm
